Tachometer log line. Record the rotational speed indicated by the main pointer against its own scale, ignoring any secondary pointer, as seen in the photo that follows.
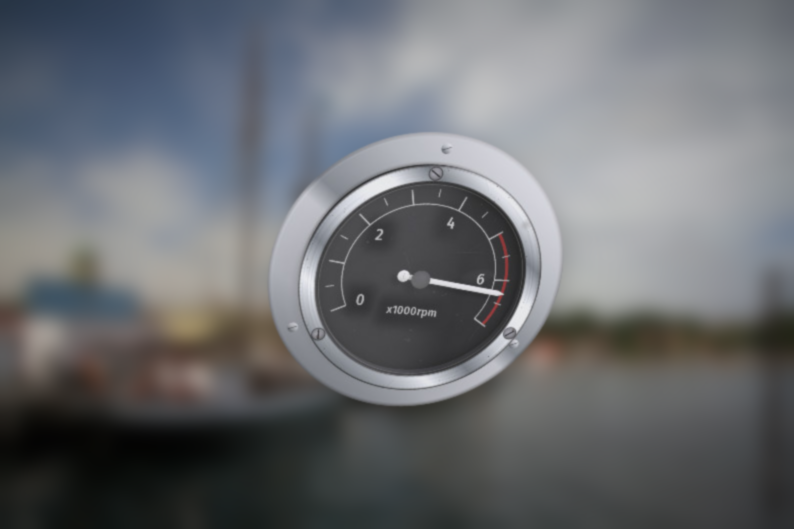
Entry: 6250 rpm
